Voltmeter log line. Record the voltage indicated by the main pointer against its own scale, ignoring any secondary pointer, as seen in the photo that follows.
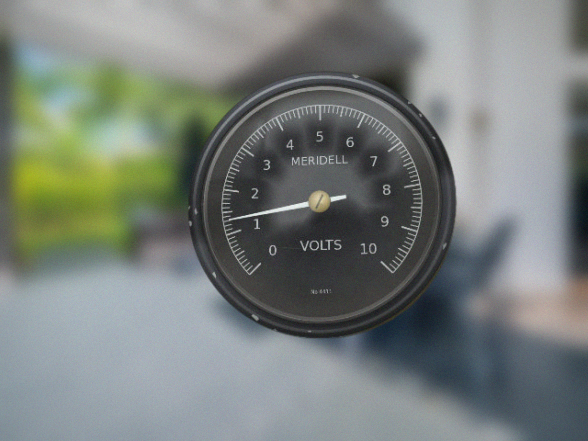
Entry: 1.3 V
